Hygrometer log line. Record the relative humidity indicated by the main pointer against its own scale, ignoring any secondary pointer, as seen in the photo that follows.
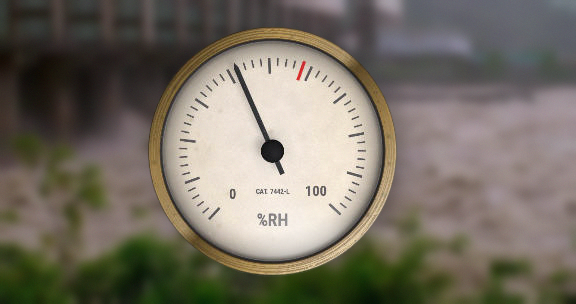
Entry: 42 %
